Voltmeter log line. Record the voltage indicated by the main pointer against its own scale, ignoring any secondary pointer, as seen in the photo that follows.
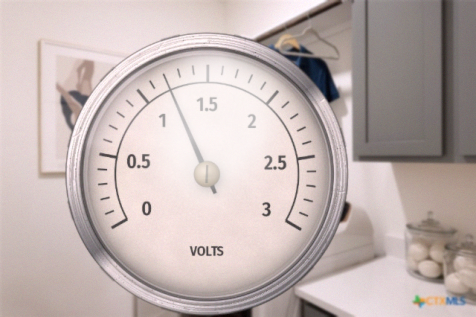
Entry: 1.2 V
